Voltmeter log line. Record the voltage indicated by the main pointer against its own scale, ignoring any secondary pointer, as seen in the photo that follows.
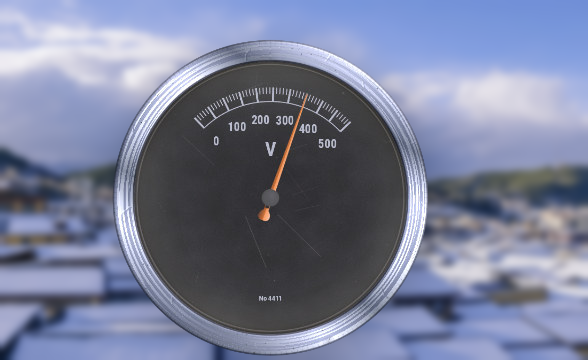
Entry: 350 V
